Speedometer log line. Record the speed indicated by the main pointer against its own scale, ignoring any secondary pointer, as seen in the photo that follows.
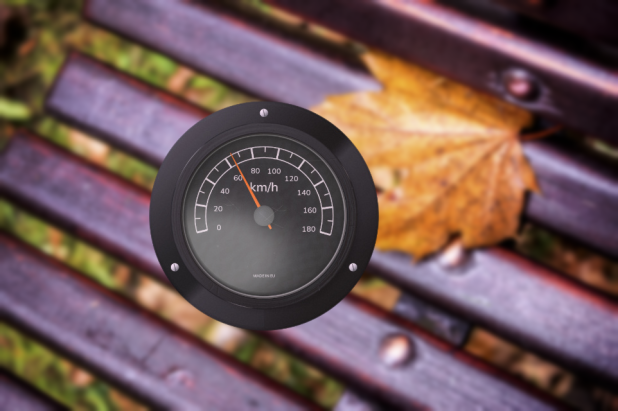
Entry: 65 km/h
